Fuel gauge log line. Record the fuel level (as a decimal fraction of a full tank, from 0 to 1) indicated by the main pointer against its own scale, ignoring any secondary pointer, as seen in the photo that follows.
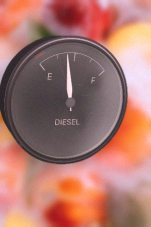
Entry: 0.375
